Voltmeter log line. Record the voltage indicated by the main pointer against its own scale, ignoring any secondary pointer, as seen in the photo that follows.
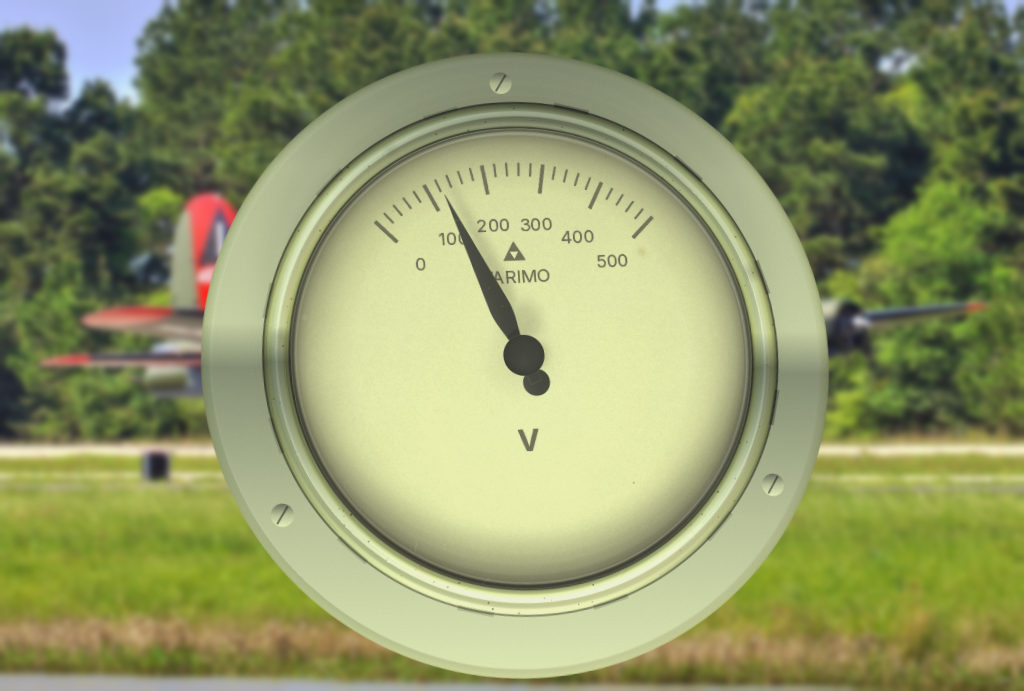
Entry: 120 V
